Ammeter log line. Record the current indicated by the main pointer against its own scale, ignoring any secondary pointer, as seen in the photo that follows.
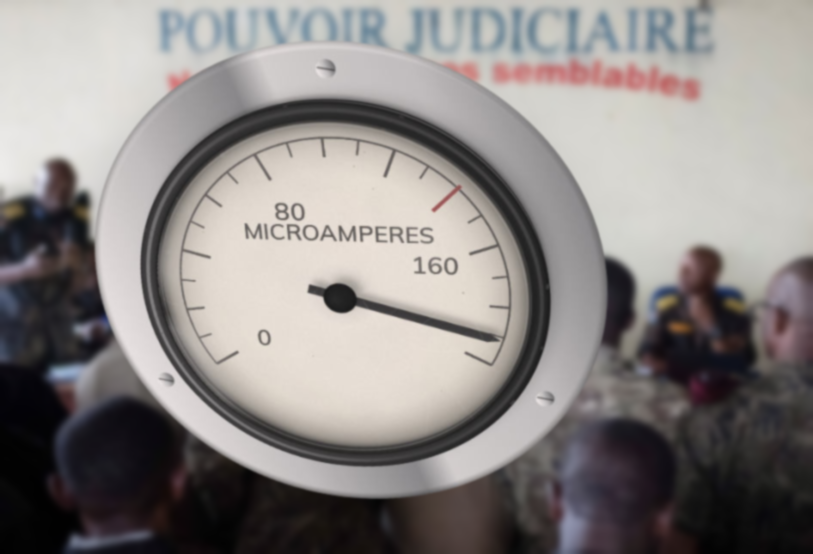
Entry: 190 µA
